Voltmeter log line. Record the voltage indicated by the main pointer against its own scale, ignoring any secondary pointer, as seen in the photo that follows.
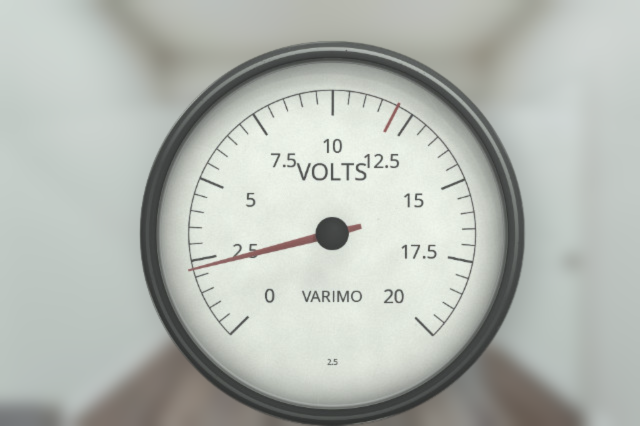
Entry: 2.25 V
